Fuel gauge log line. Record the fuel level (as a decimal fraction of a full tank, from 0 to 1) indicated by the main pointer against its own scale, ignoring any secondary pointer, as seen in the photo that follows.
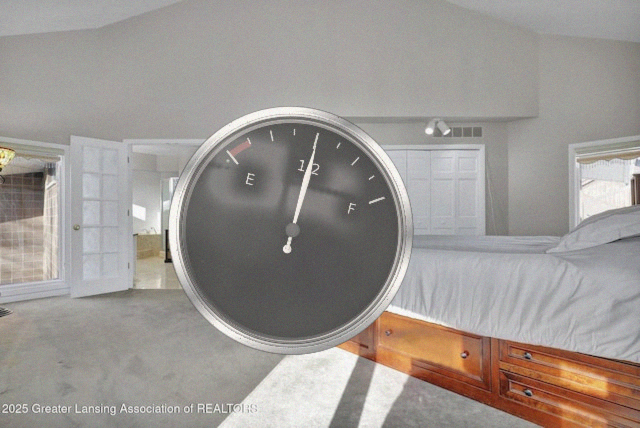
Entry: 0.5
